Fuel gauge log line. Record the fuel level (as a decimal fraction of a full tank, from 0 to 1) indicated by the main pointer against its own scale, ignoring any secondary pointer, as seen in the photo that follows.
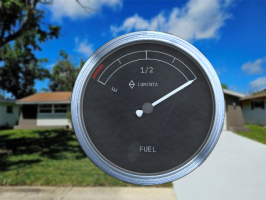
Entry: 1
